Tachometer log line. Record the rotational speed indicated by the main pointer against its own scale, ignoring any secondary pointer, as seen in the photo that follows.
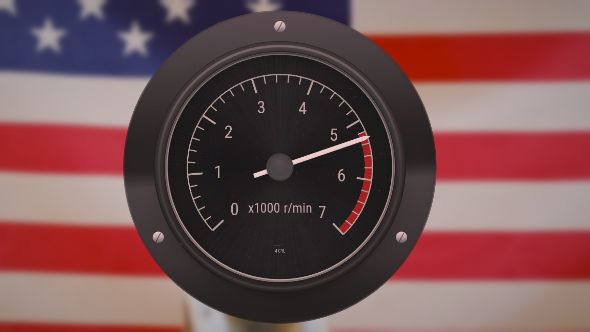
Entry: 5300 rpm
